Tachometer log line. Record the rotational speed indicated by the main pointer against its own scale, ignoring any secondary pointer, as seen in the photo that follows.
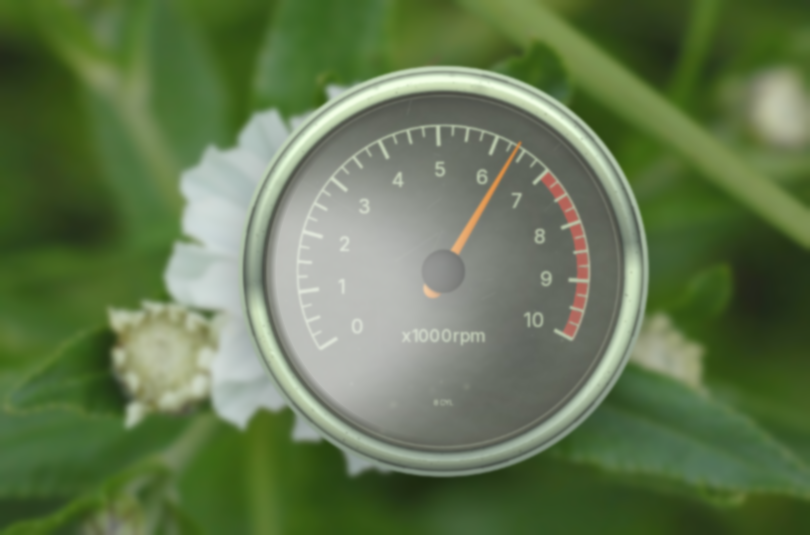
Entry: 6375 rpm
